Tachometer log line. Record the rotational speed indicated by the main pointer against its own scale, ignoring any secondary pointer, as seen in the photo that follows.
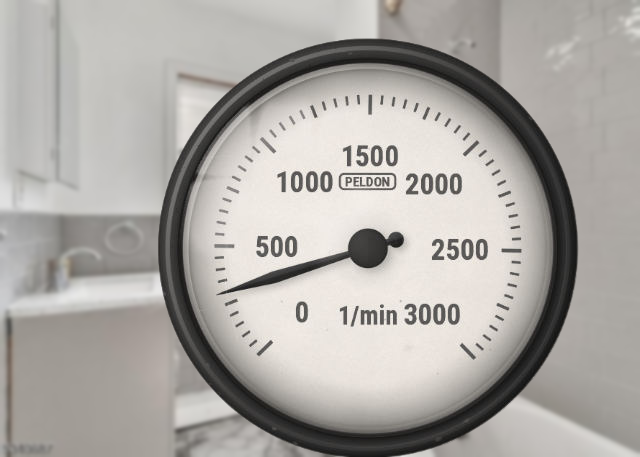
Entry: 300 rpm
